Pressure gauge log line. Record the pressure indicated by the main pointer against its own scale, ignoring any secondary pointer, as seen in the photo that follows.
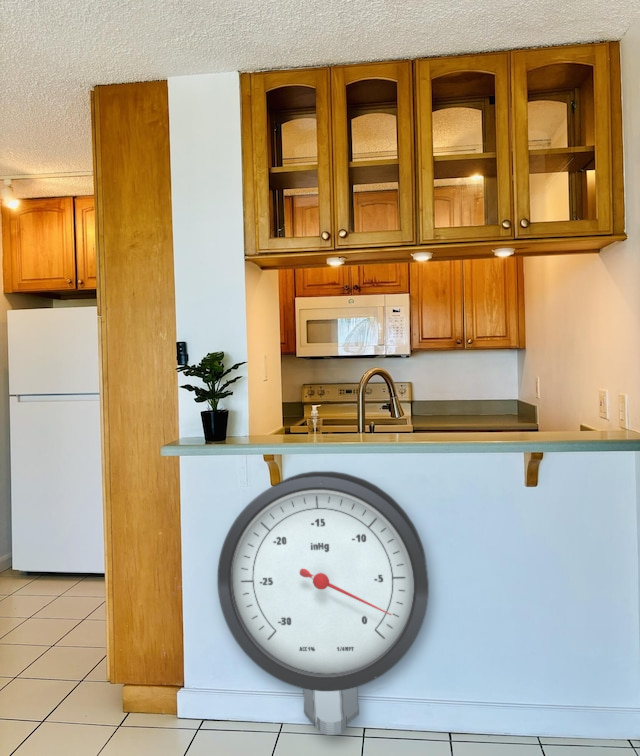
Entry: -2 inHg
